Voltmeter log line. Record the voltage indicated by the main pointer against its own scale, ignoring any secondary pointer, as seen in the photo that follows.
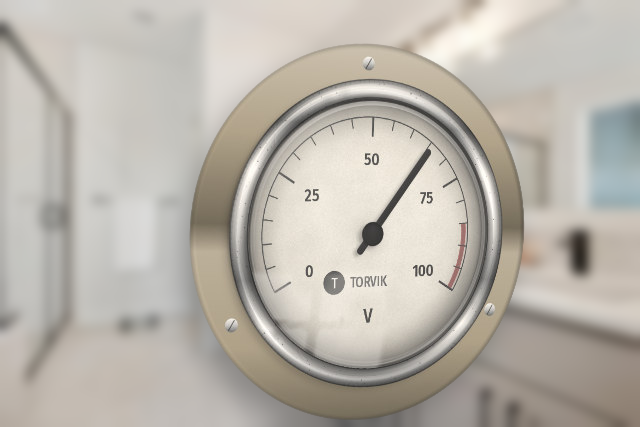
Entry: 65 V
